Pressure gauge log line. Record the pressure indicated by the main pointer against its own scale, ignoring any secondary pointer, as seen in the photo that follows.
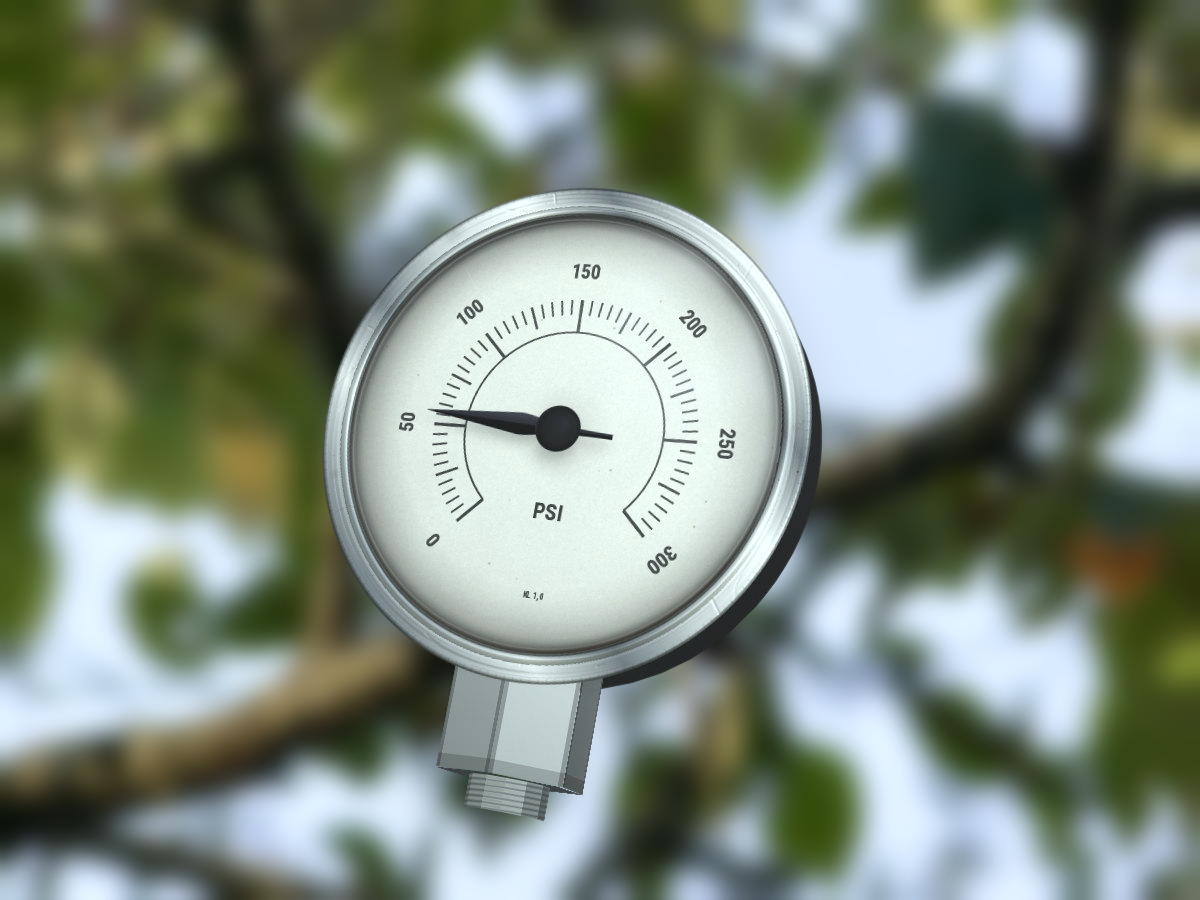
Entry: 55 psi
